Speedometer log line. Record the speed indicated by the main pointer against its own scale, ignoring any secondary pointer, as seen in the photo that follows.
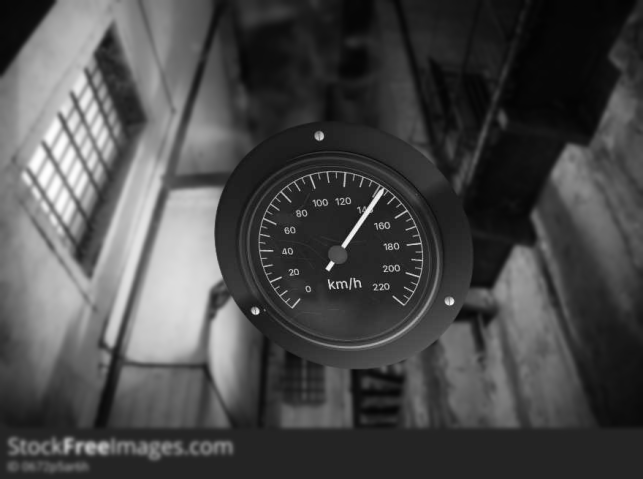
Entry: 142.5 km/h
